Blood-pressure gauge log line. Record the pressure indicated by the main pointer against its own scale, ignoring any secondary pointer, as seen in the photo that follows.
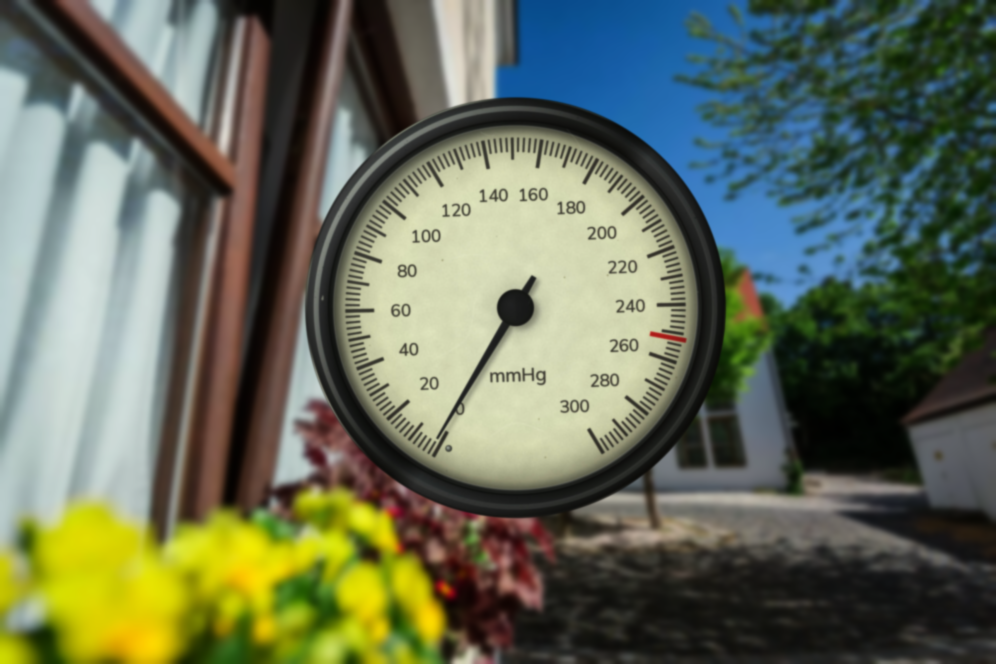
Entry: 2 mmHg
